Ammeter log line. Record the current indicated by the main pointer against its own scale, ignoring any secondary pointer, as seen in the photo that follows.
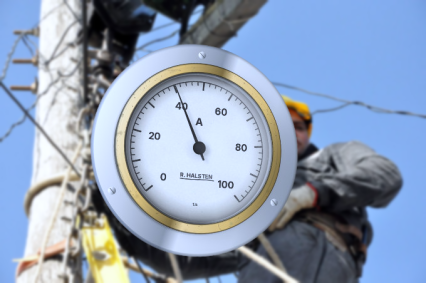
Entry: 40 A
